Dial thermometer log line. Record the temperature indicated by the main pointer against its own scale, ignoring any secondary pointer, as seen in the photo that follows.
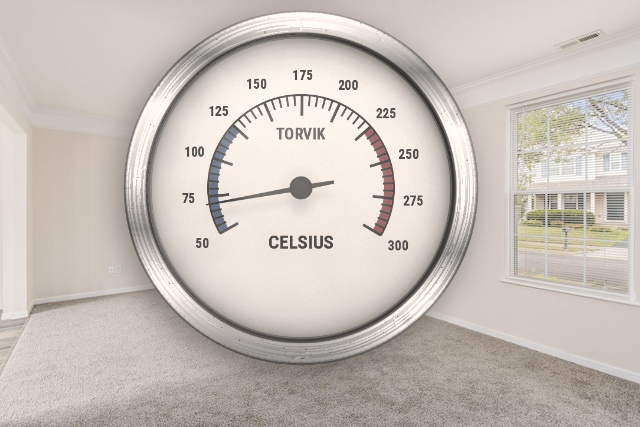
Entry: 70 °C
